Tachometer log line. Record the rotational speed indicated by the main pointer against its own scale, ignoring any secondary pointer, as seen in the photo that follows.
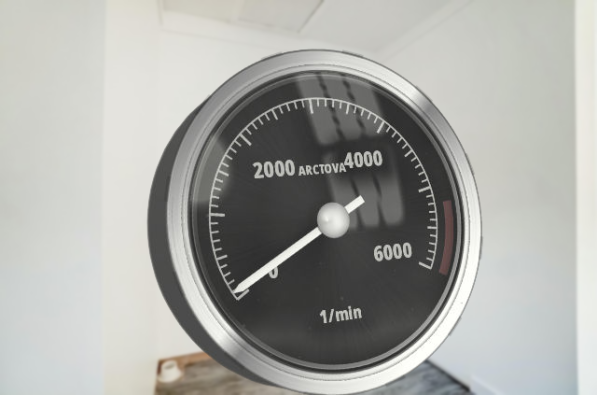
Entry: 100 rpm
